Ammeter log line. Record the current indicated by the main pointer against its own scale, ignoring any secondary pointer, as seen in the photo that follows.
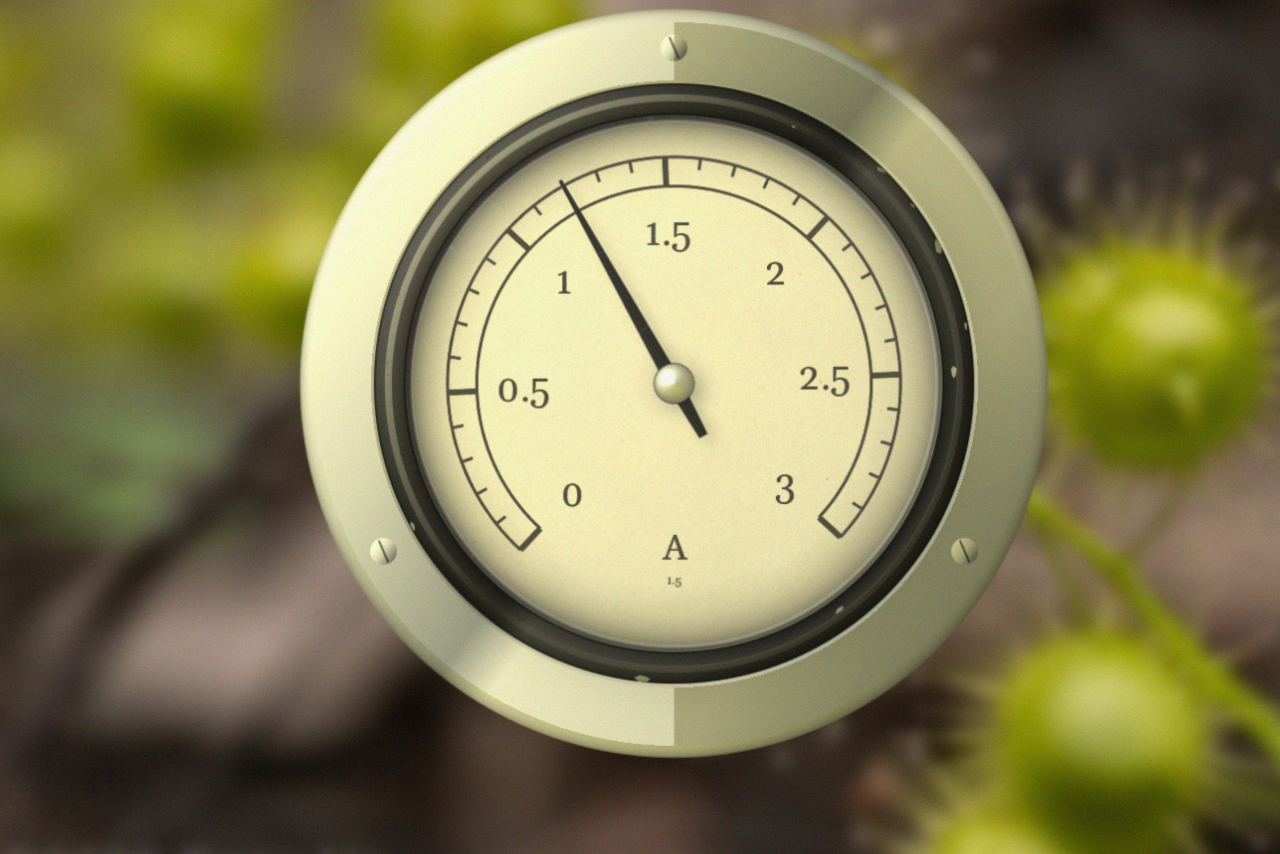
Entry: 1.2 A
